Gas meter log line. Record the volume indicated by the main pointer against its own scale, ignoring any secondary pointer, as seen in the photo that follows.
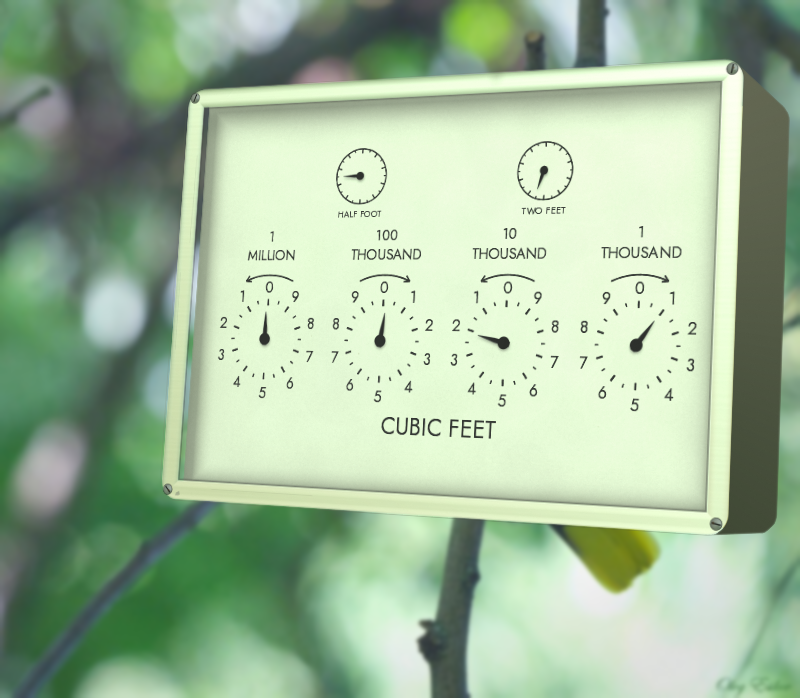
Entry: 2100 ft³
